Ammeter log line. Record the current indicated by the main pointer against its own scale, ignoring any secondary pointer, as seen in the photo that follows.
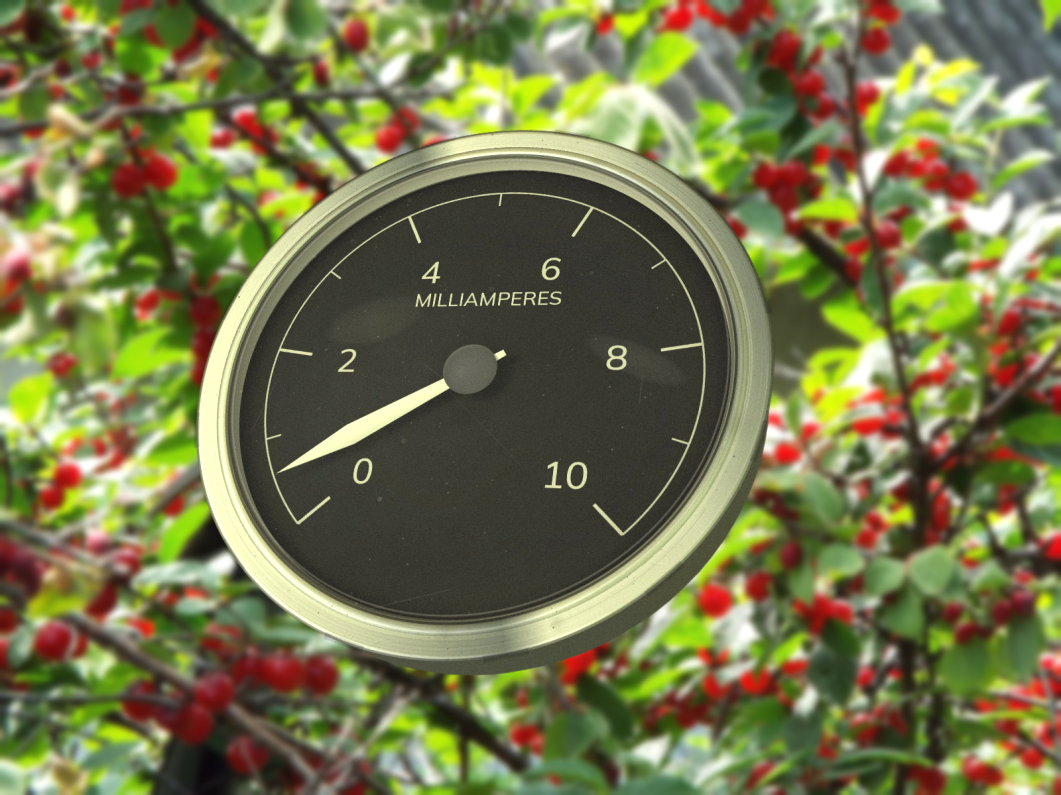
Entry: 0.5 mA
